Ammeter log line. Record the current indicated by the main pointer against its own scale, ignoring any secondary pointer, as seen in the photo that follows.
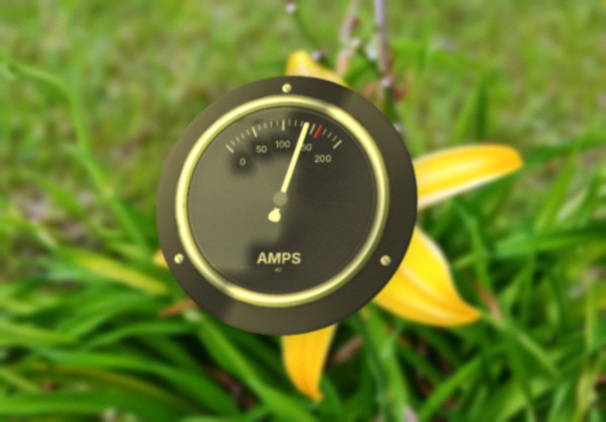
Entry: 140 A
